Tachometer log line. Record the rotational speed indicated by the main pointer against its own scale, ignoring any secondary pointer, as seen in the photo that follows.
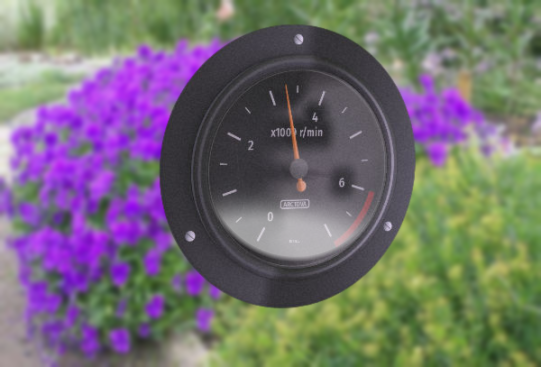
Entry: 3250 rpm
